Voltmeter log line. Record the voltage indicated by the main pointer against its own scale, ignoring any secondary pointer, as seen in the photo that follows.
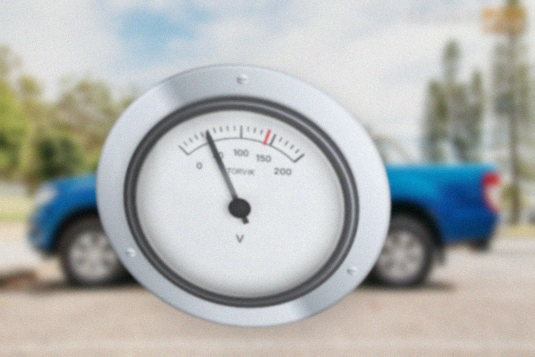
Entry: 50 V
